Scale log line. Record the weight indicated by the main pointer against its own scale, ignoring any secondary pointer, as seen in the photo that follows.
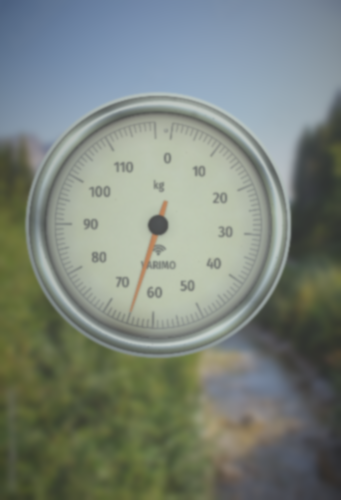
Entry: 65 kg
